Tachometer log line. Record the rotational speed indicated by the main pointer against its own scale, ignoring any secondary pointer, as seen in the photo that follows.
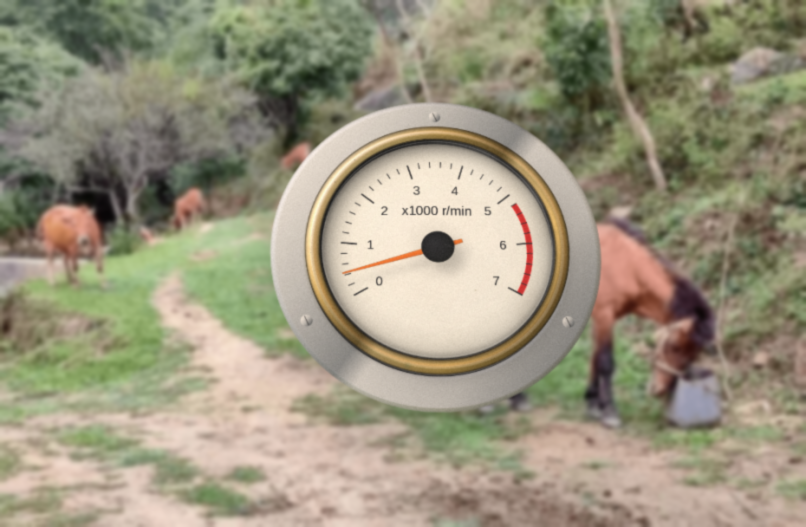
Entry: 400 rpm
